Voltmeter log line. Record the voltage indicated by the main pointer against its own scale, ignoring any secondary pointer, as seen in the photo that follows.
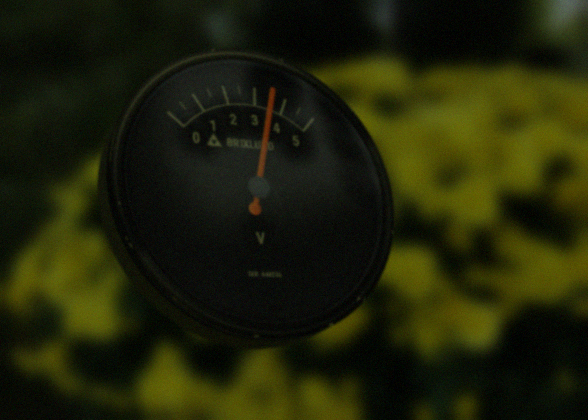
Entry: 3.5 V
